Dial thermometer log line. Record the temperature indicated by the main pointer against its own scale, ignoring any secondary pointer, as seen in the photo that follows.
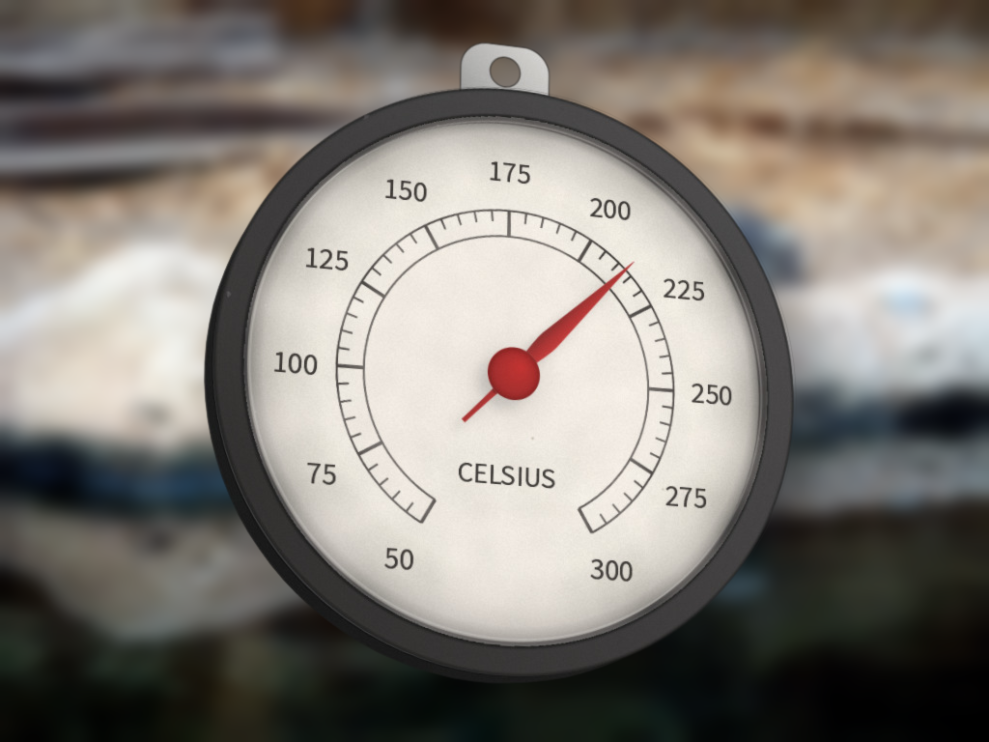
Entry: 212.5 °C
